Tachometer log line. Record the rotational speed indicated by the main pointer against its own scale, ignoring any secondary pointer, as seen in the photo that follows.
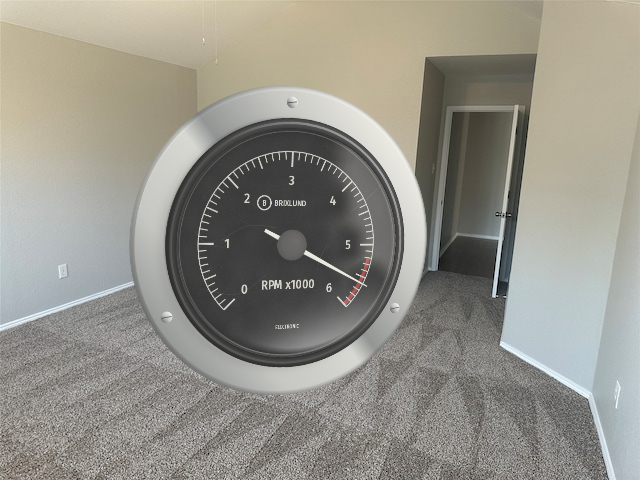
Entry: 5600 rpm
